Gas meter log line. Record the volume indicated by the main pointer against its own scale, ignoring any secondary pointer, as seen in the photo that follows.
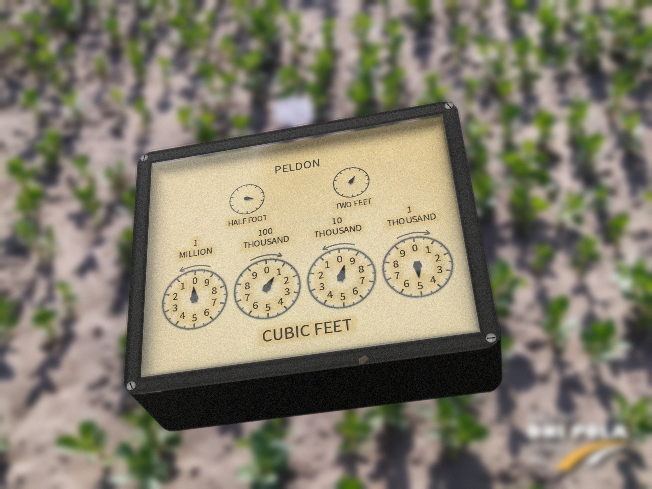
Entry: 9500 ft³
